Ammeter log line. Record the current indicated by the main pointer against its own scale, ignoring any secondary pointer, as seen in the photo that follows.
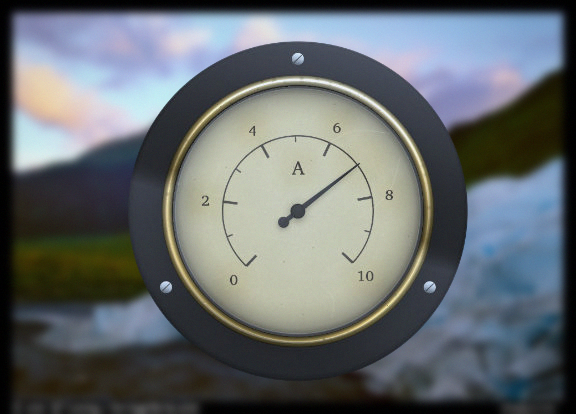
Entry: 7 A
